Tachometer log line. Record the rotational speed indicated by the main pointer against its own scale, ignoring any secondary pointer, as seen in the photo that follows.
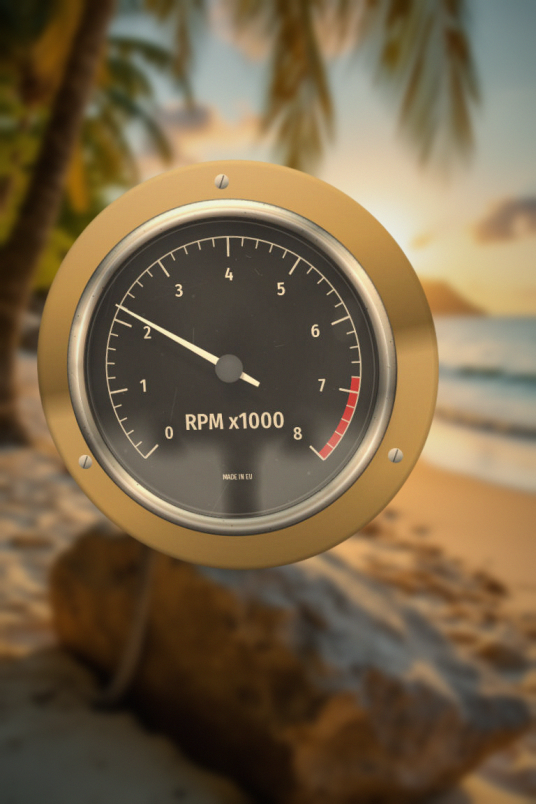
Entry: 2200 rpm
